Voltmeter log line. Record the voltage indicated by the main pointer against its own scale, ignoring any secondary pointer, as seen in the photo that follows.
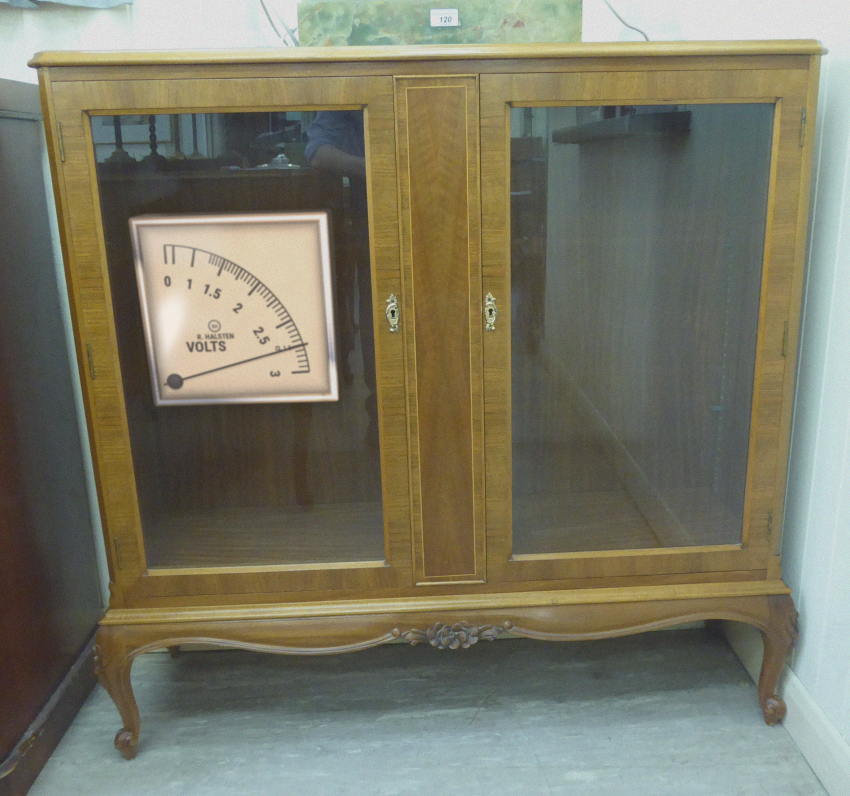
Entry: 2.75 V
